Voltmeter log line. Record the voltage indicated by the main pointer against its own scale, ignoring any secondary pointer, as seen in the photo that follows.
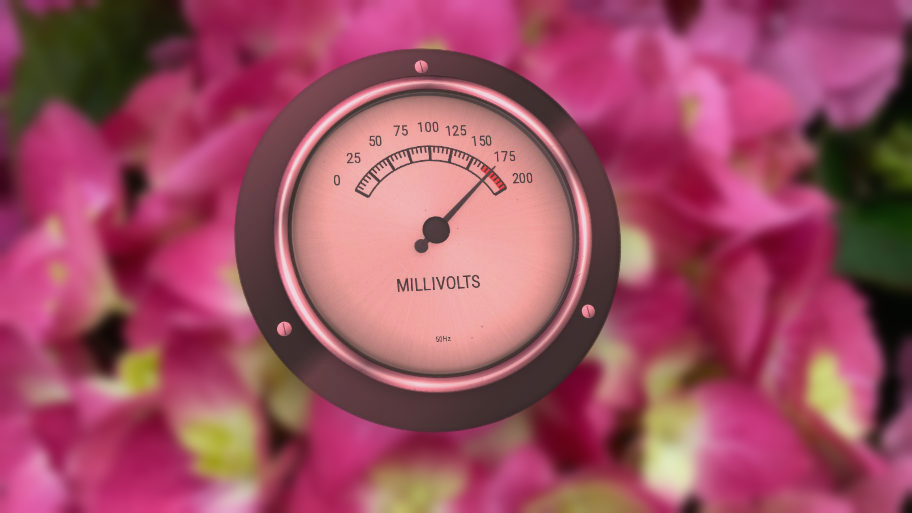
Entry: 175 mV
